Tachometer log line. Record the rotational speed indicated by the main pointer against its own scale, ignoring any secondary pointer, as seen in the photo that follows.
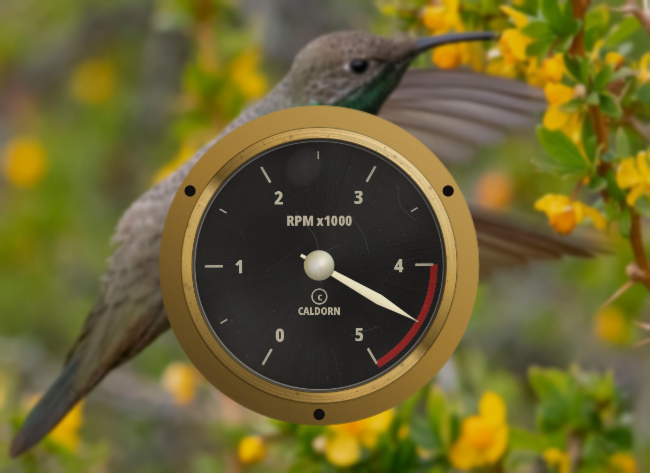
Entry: 4500 rpm
